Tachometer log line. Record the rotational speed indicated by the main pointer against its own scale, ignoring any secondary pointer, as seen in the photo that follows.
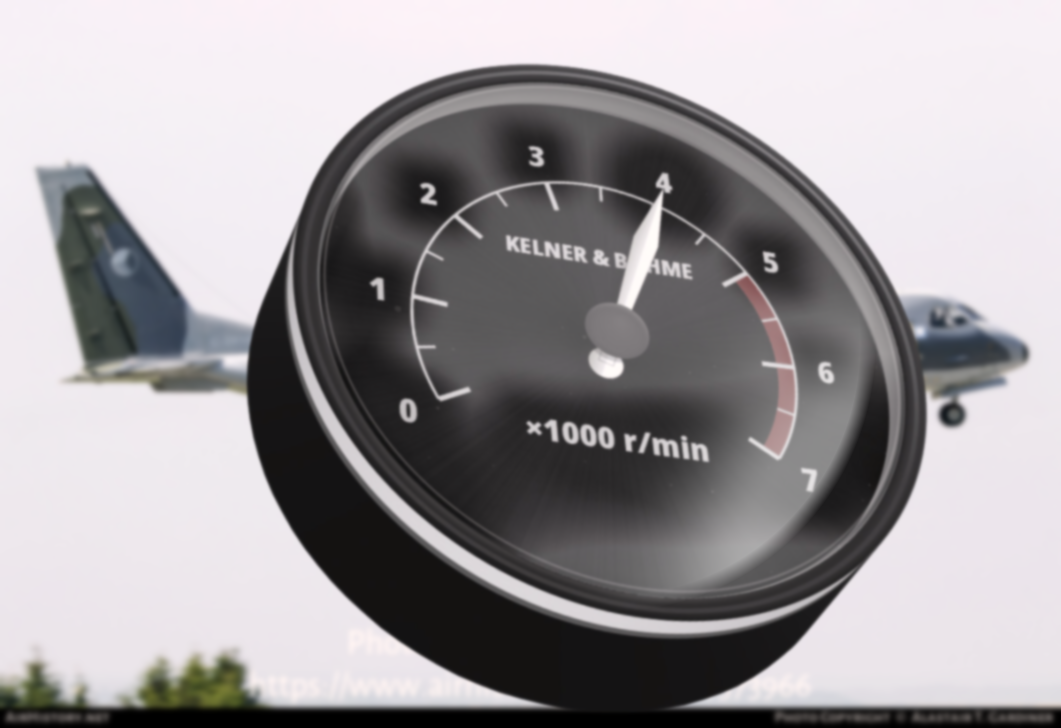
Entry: 4000 rpm
